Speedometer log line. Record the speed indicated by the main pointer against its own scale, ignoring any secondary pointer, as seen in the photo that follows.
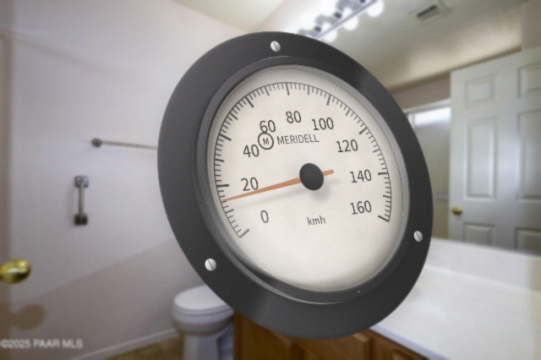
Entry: 14 km/h
